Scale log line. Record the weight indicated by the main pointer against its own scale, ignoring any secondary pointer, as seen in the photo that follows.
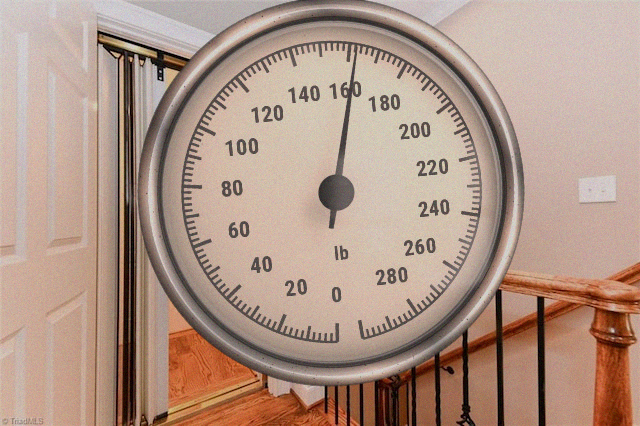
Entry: 162 lb
